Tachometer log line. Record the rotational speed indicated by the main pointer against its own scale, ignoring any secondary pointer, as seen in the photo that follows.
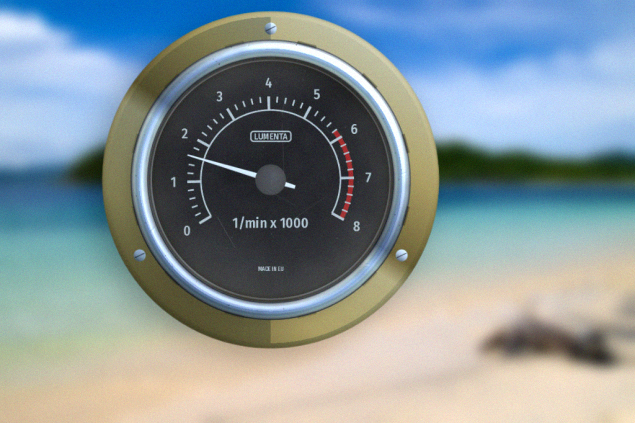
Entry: 1600 rpm
